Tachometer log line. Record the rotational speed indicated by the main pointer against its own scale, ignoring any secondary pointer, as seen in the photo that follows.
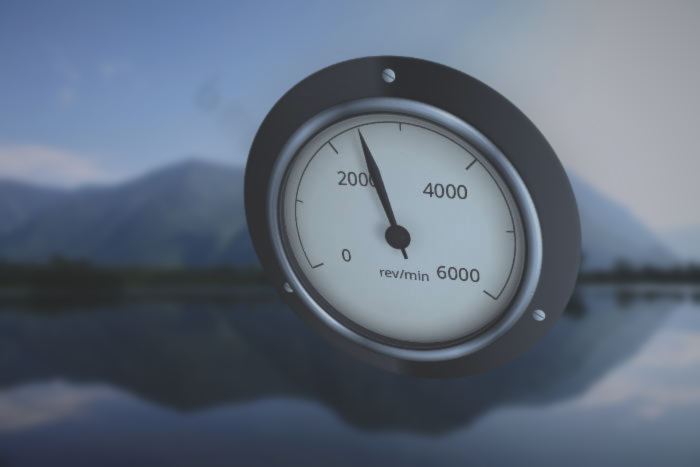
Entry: 2500 rpm
